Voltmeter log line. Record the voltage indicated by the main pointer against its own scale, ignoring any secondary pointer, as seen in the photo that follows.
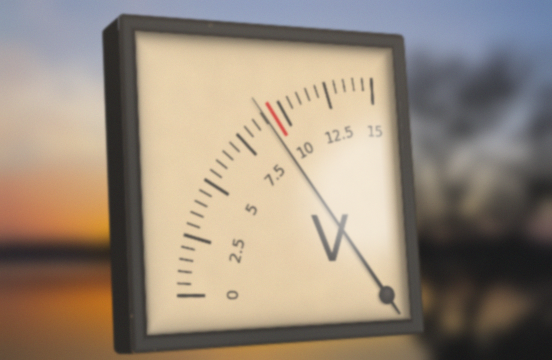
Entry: 9 V
